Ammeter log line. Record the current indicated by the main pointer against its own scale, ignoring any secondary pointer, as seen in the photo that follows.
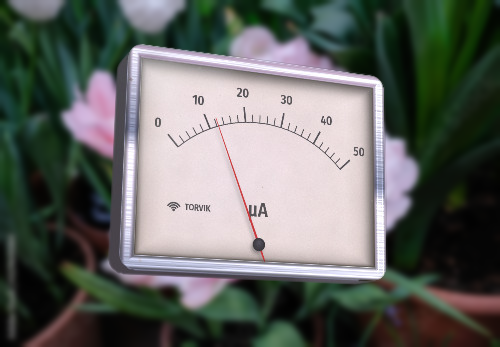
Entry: 12 µA
